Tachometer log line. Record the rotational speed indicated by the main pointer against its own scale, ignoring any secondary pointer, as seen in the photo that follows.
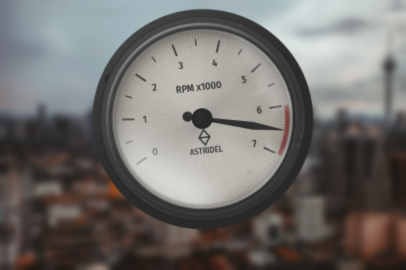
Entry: 6500 rpm
